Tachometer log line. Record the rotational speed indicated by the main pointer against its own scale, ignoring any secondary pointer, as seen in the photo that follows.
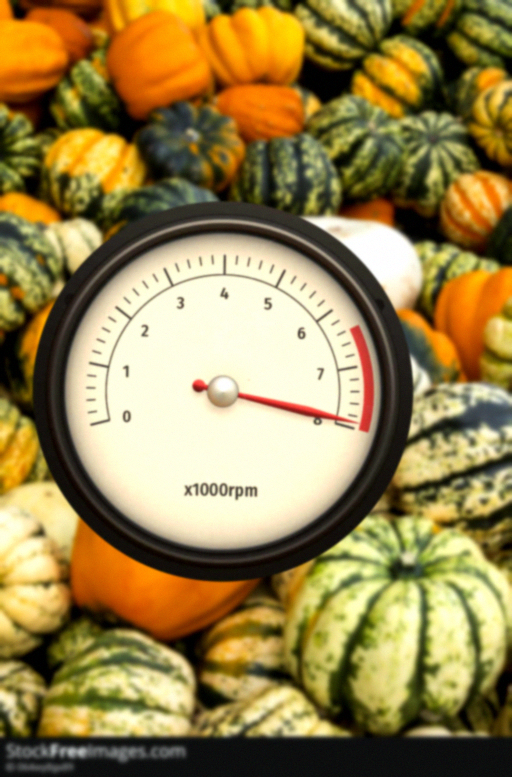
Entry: 7900 rpm
